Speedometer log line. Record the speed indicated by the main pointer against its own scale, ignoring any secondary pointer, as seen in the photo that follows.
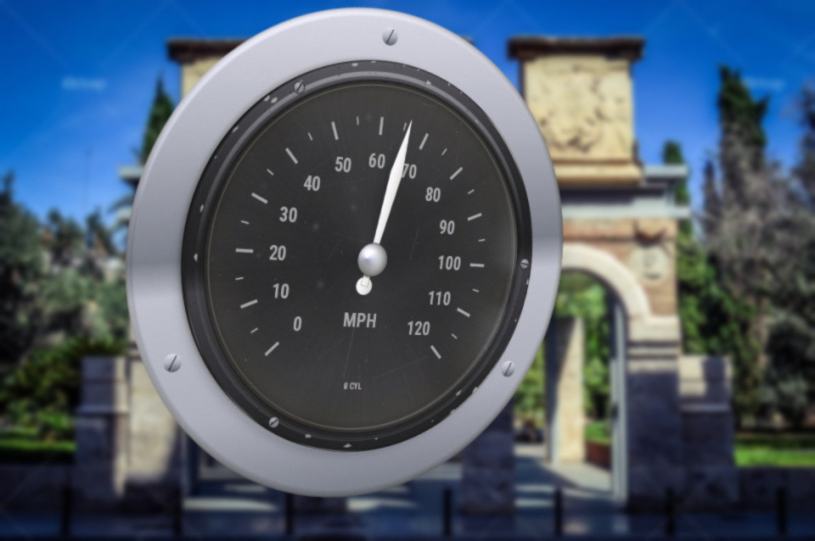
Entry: 65 mph
